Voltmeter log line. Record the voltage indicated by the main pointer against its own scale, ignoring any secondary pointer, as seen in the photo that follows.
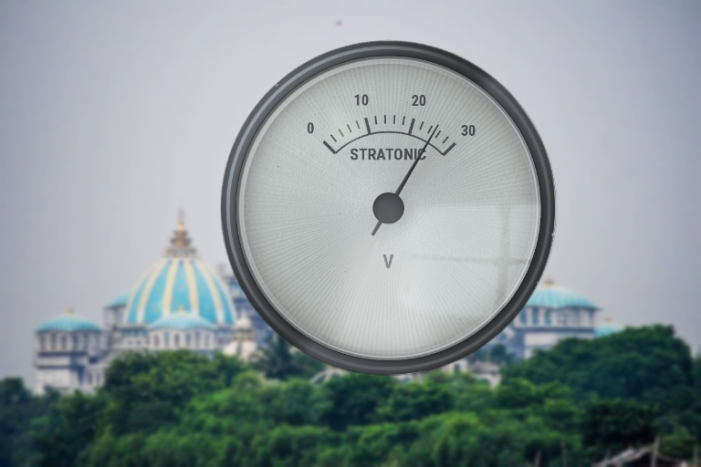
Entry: 25 V
